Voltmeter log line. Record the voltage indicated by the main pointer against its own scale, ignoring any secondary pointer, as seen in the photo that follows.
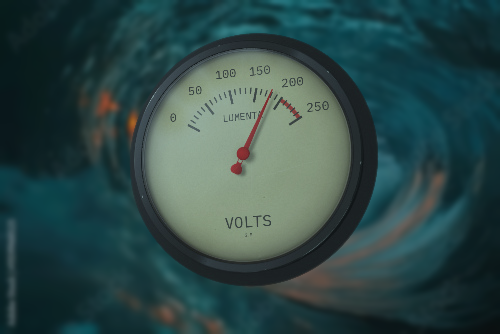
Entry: 180 V
